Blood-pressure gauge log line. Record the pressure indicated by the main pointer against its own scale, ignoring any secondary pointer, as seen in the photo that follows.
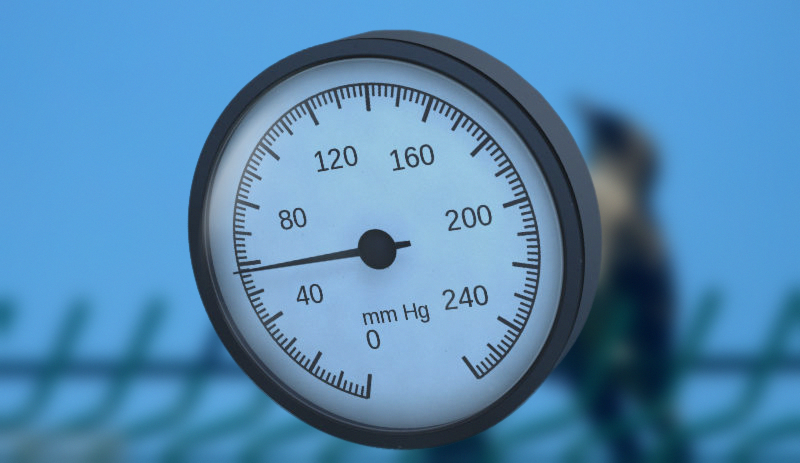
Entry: 58 mmHg
